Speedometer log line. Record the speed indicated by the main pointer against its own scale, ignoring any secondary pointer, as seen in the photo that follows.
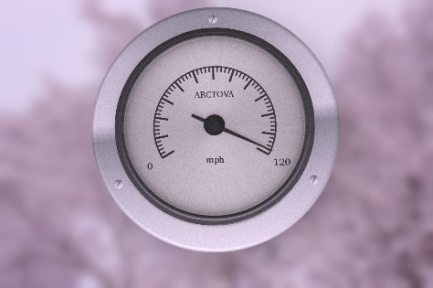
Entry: 118 mph
